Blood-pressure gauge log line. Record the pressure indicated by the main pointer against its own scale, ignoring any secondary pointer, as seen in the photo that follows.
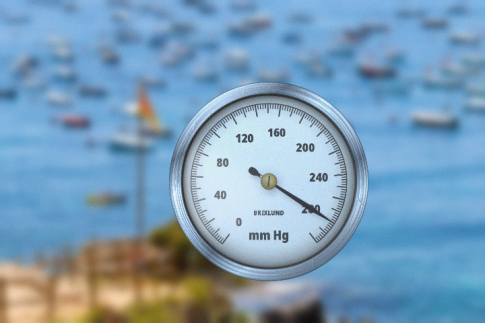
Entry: 280 mmHg
